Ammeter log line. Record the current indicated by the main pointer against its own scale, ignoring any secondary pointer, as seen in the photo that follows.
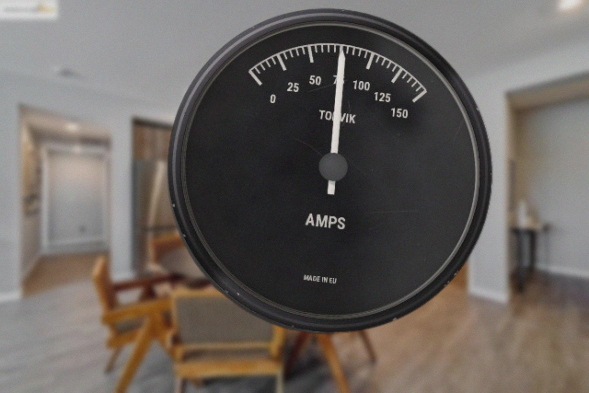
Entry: 75 A
